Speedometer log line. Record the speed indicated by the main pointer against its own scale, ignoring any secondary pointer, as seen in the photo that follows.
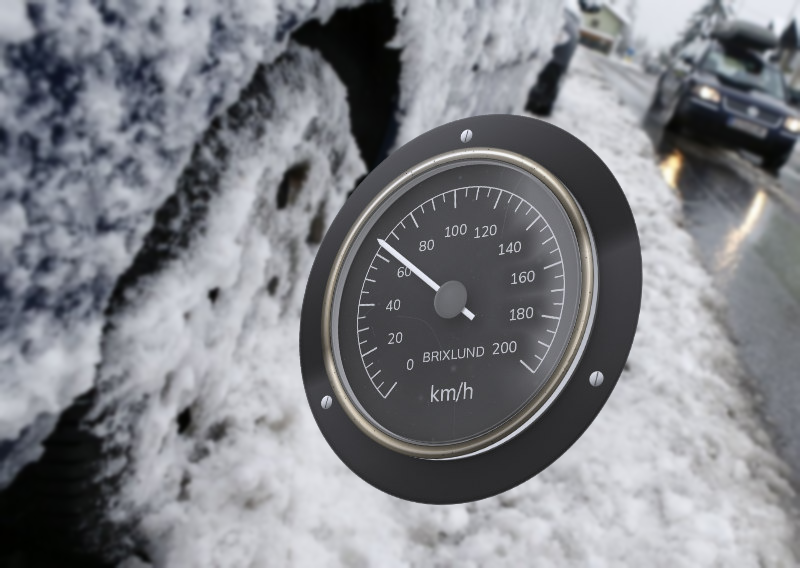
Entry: 65 km/h
